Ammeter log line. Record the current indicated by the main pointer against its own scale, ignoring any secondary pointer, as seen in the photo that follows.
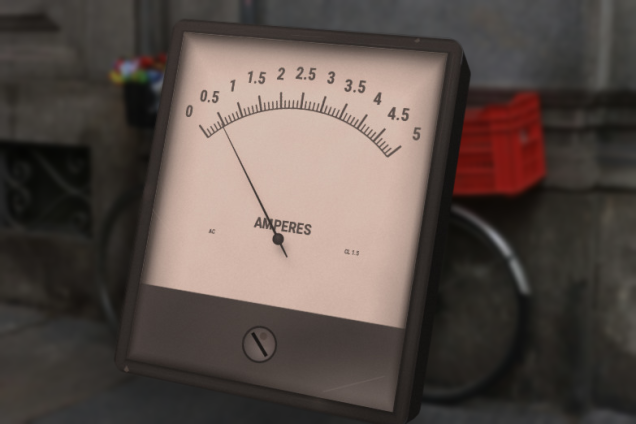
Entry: 0.5 A
